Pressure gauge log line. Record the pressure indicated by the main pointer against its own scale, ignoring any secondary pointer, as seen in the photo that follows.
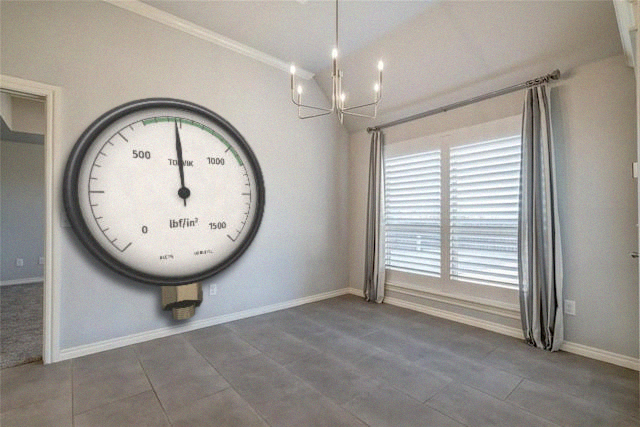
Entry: 725 psi
